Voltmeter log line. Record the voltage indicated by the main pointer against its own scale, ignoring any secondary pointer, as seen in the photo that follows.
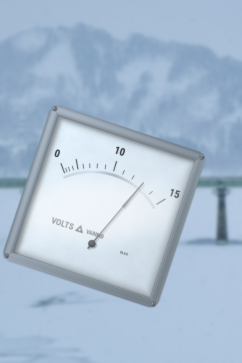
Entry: 13 V
